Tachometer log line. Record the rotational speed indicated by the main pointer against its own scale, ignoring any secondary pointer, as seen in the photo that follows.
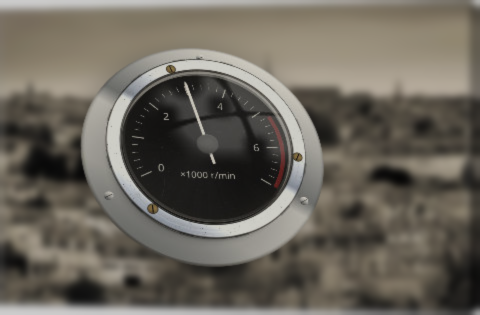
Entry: 3000 rpm
